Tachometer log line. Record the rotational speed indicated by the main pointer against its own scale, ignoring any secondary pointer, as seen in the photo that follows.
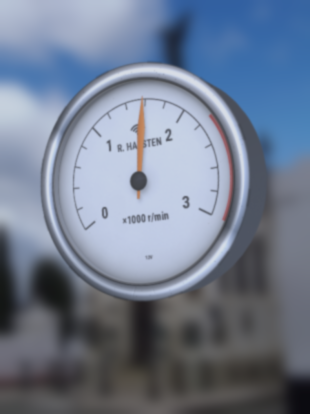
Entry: 1600 rpm
